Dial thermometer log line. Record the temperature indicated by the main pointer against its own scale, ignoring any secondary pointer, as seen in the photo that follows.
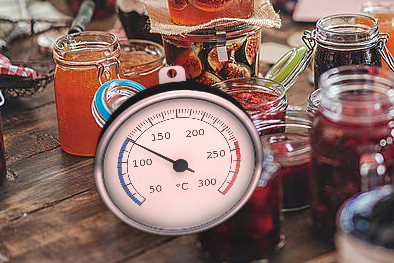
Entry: 125 °C
